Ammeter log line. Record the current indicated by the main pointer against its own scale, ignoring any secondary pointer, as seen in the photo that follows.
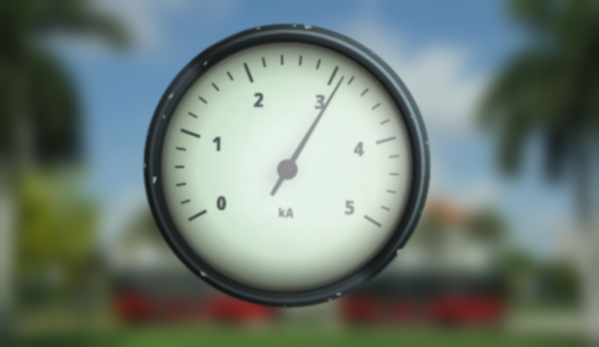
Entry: 3.1 kA
